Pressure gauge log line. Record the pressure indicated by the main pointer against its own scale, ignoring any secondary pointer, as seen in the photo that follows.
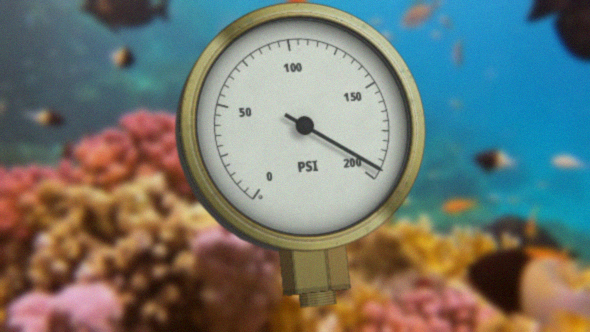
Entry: 195 psi
